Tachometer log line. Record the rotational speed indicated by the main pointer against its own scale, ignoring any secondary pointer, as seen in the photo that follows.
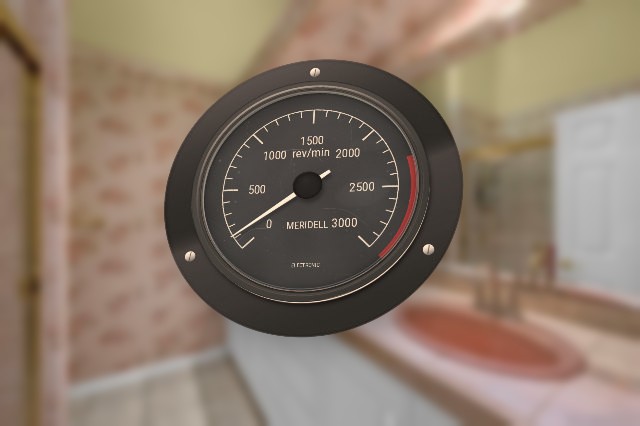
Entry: 100 rpm
